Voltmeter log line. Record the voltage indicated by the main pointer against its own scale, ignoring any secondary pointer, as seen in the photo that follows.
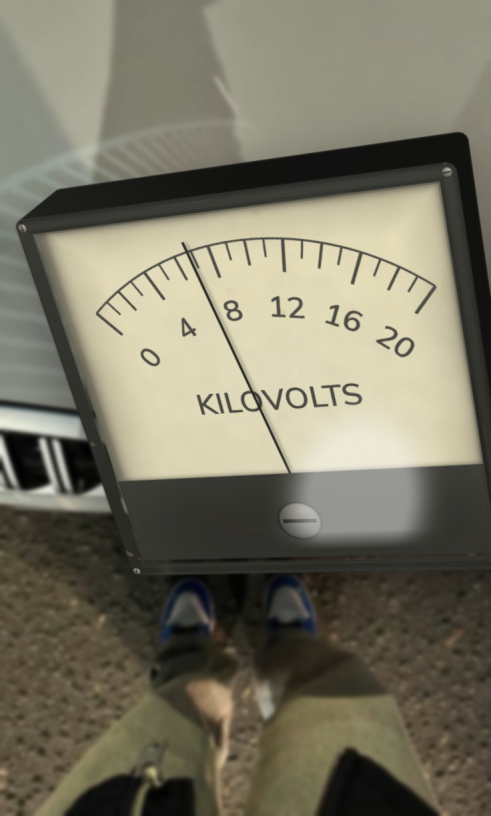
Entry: 7 kV
